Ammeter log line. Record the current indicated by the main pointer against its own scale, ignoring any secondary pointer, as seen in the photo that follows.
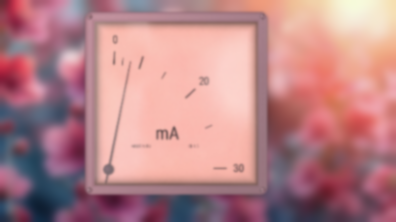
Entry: 7.5 mA
